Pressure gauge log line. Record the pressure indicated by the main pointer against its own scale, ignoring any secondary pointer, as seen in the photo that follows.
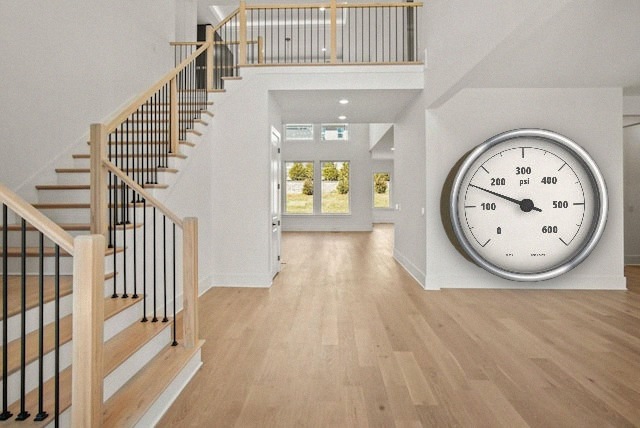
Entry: 150 psi
